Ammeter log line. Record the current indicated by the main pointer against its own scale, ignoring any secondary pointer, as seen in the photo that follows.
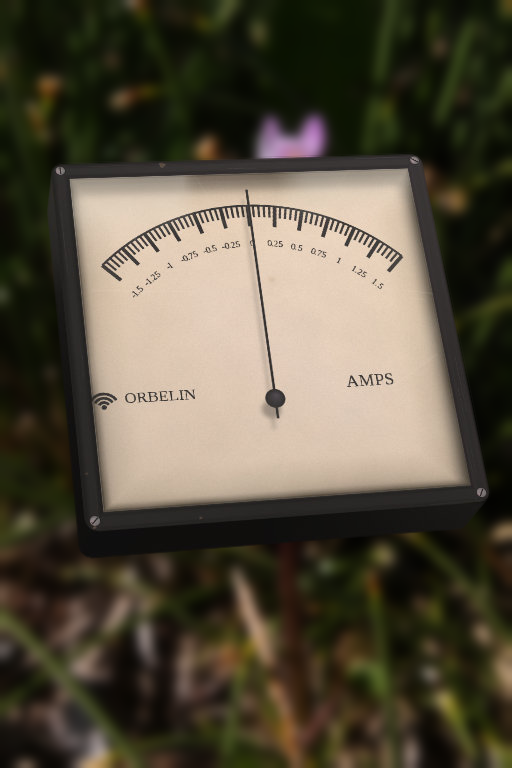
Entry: 0 A
